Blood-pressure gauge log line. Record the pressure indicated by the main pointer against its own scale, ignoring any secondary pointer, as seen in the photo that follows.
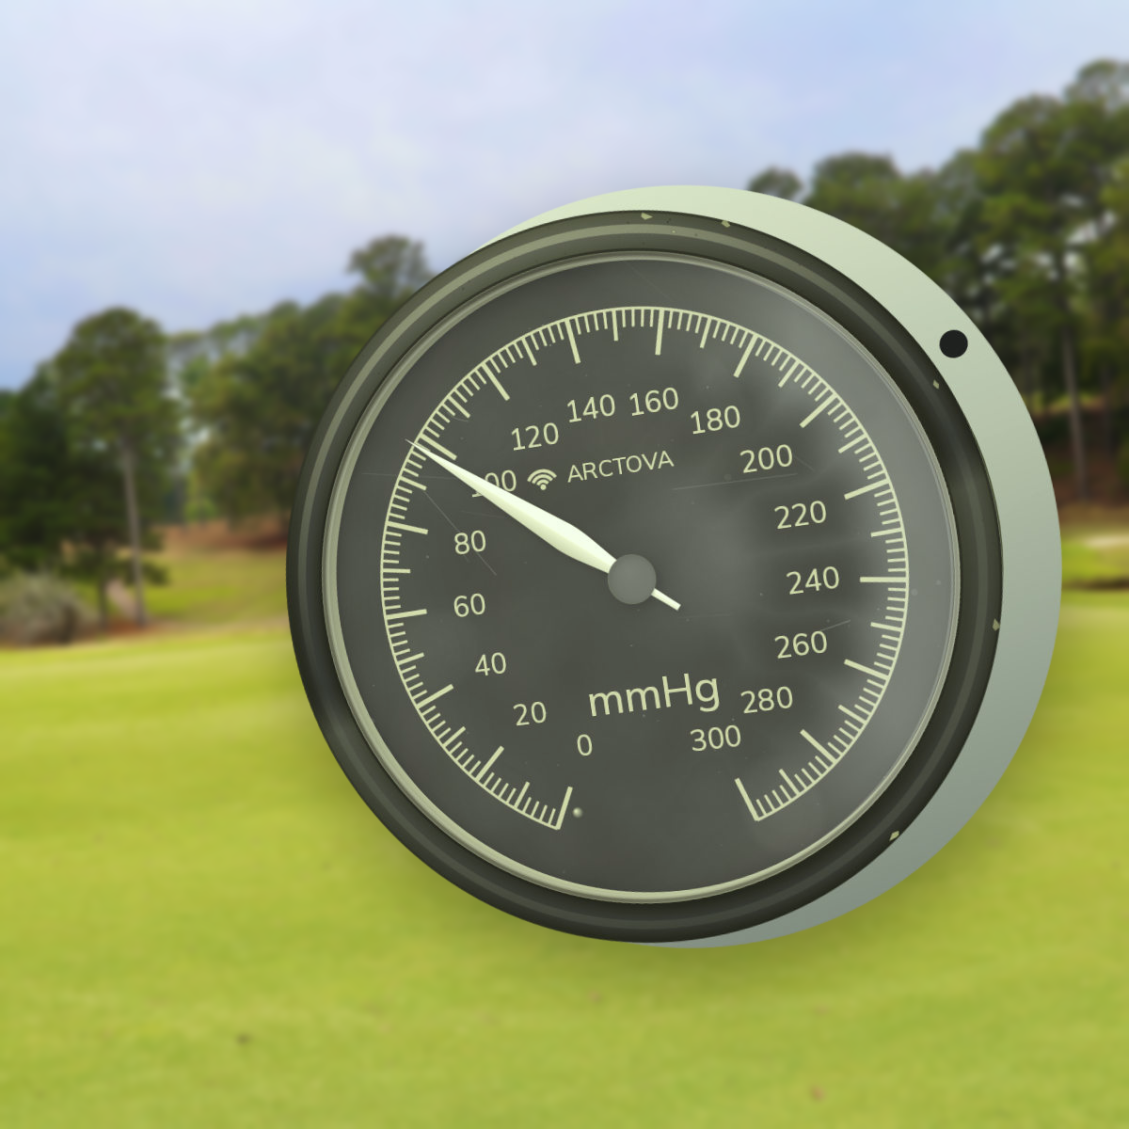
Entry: 98 mmHg
